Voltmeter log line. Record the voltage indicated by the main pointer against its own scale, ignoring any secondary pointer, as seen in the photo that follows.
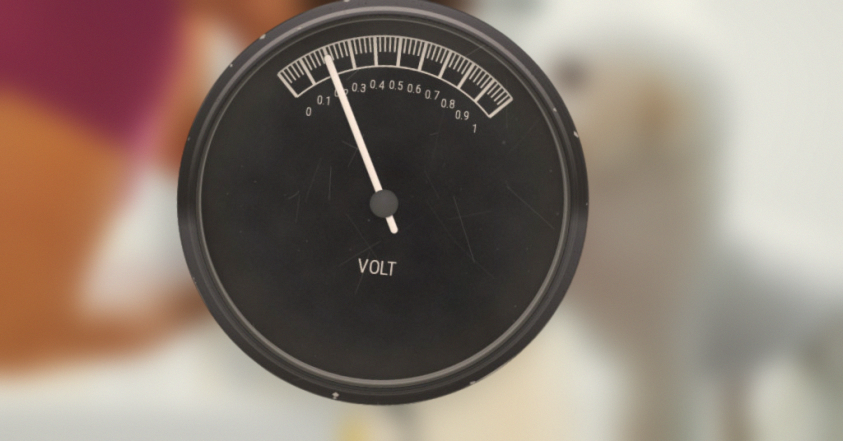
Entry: 0.2 V
